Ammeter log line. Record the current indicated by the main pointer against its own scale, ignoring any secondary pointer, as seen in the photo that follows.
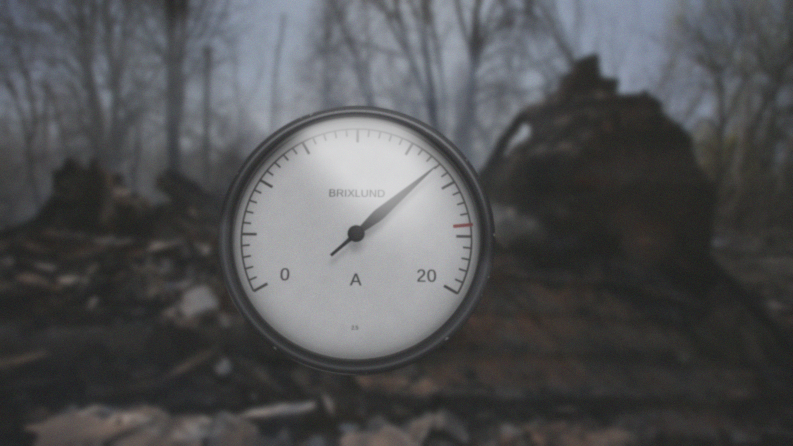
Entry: 14 A
